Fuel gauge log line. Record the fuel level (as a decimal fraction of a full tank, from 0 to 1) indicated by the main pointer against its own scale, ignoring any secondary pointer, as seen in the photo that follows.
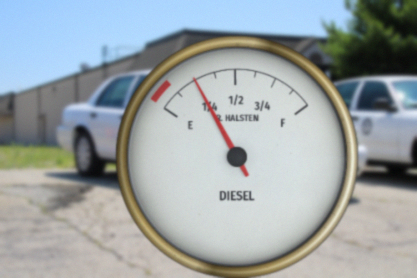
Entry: 0.25
